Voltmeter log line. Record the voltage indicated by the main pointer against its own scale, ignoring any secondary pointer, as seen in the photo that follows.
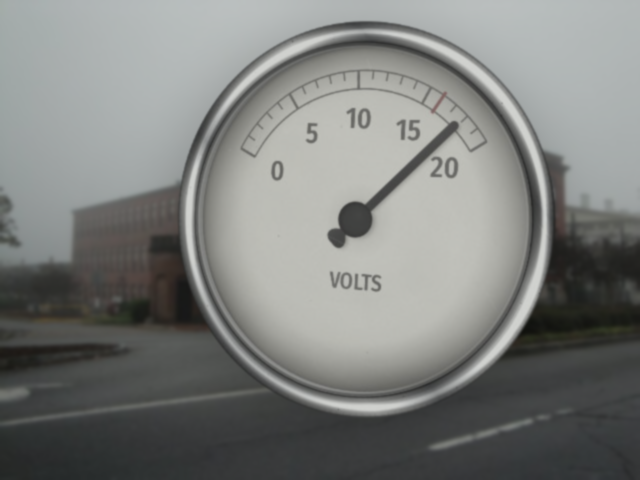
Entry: 18 V
